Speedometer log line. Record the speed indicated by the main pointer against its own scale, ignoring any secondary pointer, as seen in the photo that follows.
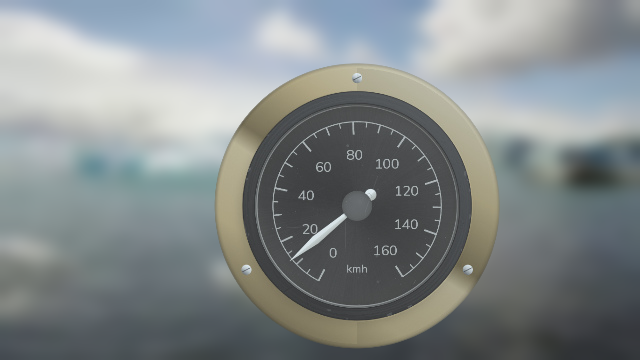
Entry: 12.5 km/h
